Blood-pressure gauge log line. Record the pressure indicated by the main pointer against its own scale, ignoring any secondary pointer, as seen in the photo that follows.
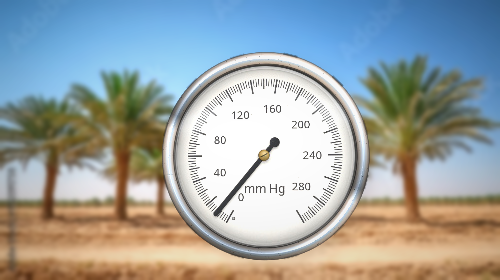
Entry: 10 mmHg
